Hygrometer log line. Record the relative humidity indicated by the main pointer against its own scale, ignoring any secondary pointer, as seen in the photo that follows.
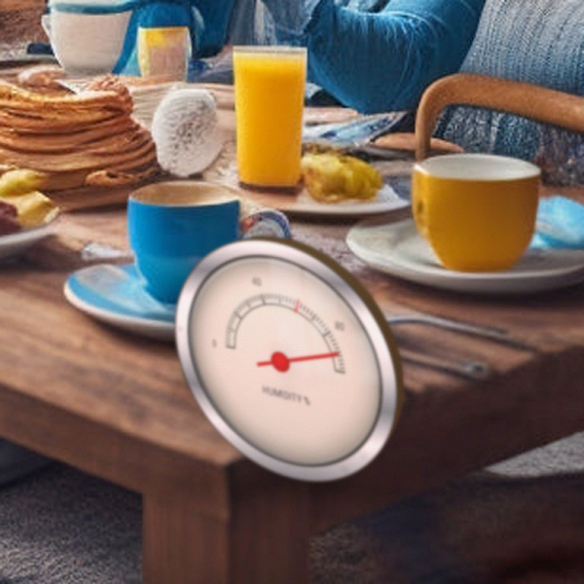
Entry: 90 %
